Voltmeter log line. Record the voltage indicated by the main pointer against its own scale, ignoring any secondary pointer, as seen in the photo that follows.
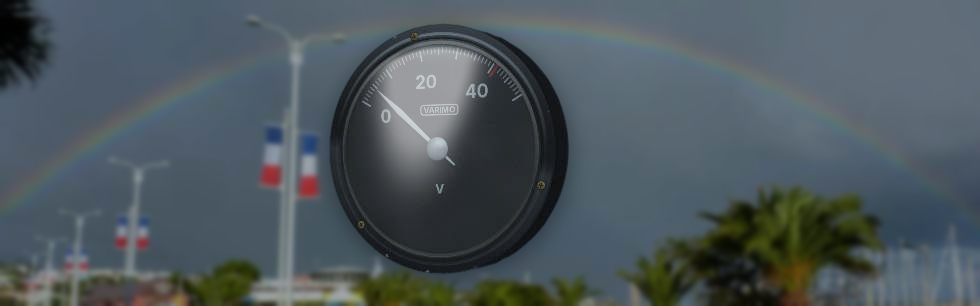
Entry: 5 V
